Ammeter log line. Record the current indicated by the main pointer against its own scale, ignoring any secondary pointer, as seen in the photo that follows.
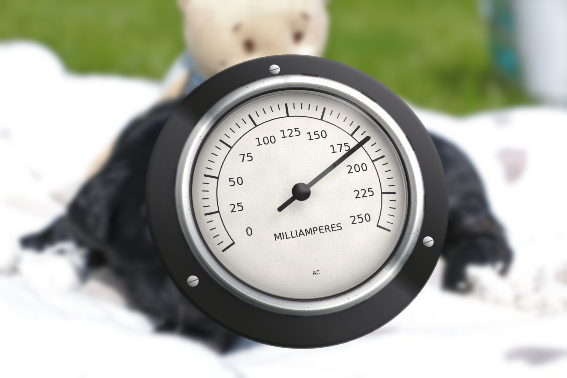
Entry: 185 mA
